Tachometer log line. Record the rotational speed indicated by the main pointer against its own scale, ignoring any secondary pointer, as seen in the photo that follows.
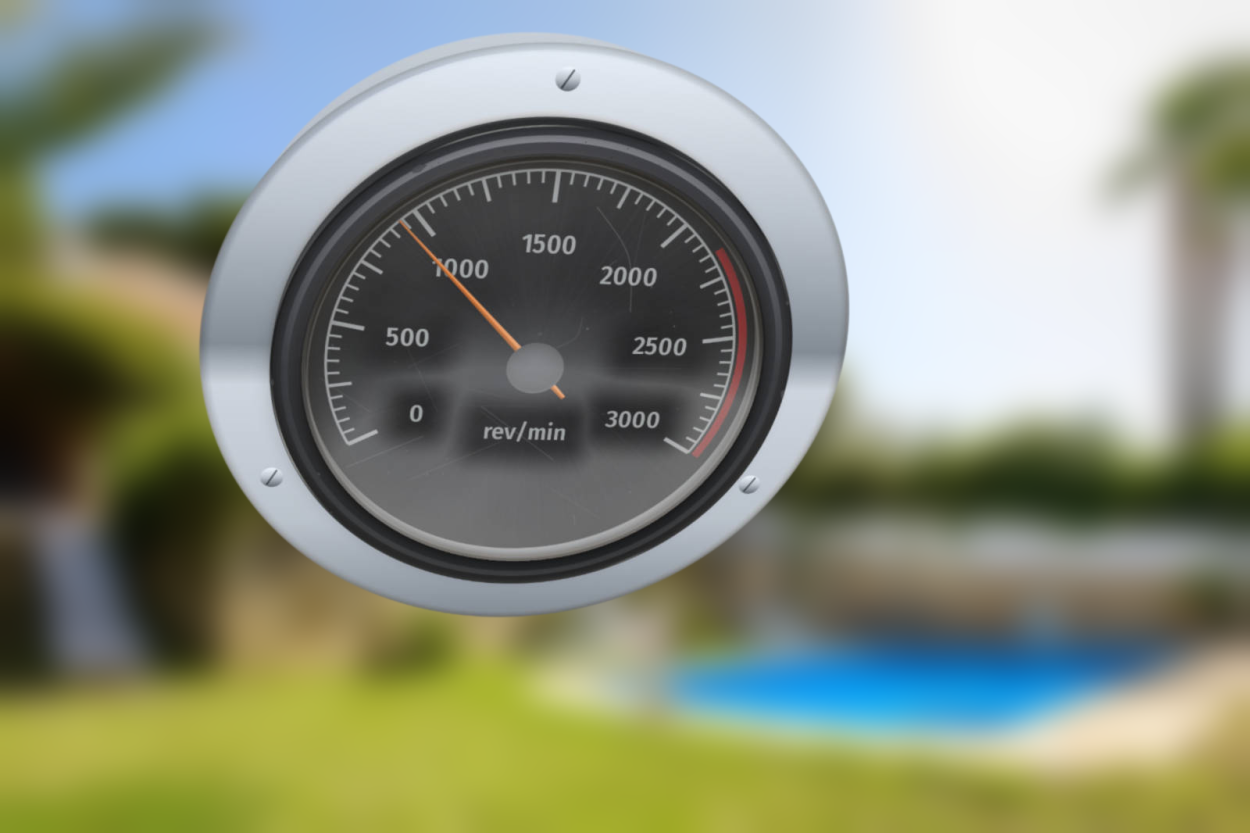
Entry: 950 rpm
